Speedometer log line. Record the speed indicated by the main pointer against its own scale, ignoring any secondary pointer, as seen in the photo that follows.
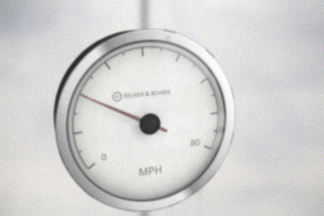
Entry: 20 mph
